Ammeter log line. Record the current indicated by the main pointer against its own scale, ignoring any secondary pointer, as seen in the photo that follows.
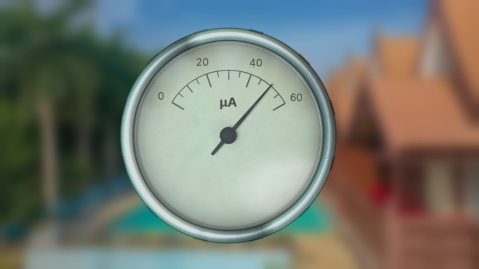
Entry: 50 µA
